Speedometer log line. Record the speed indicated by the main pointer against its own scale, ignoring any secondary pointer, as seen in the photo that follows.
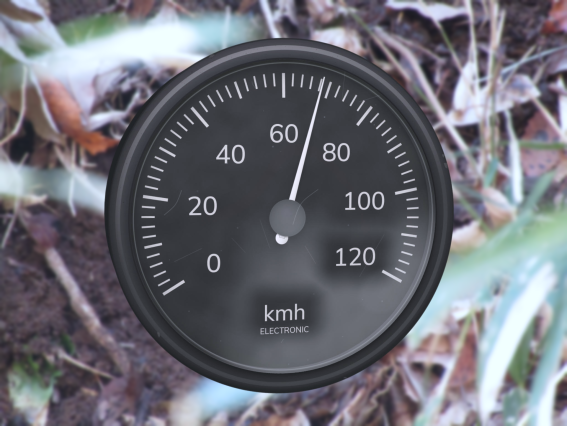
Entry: 68 km/h
